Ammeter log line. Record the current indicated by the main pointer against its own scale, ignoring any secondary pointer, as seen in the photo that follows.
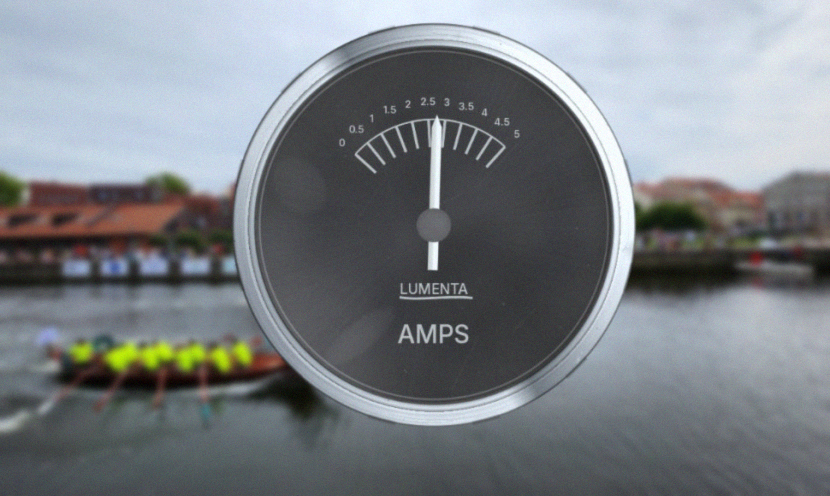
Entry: 2.75 A
